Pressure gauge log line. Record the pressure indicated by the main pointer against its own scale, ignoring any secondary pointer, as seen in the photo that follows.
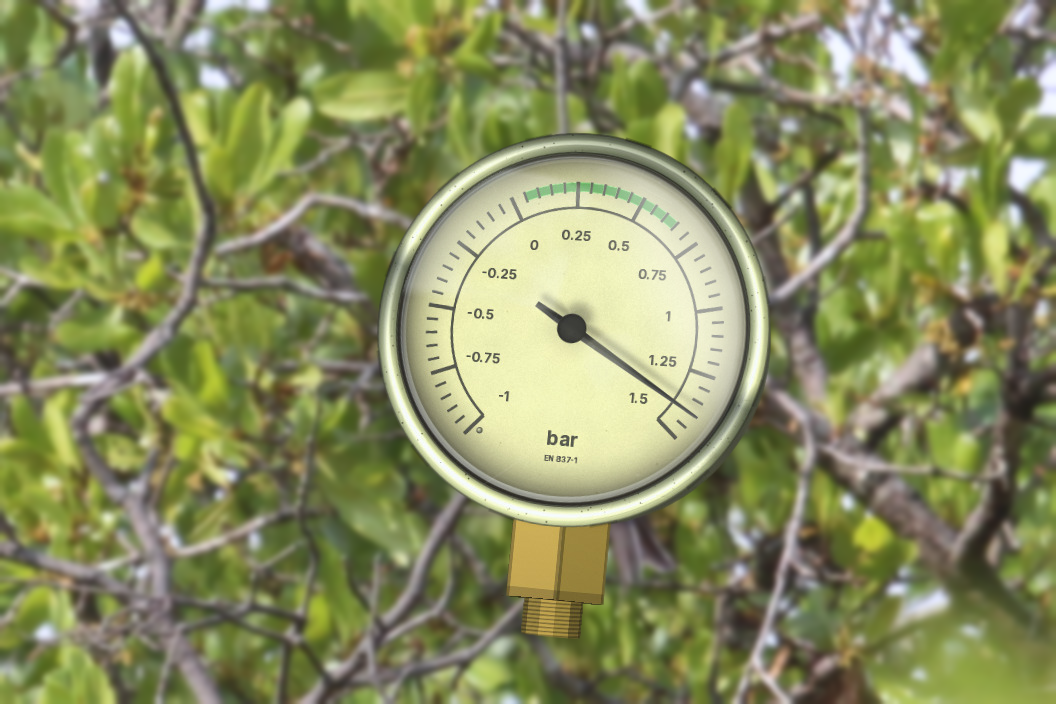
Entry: 1.4 bar
